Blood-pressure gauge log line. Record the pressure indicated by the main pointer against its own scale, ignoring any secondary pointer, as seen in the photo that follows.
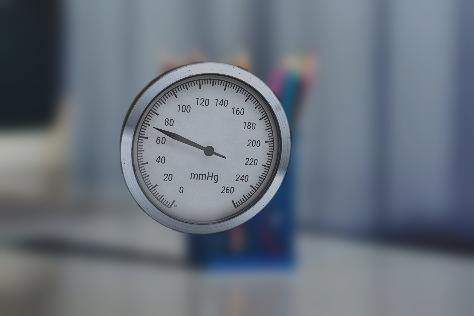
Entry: 70 mmHg
